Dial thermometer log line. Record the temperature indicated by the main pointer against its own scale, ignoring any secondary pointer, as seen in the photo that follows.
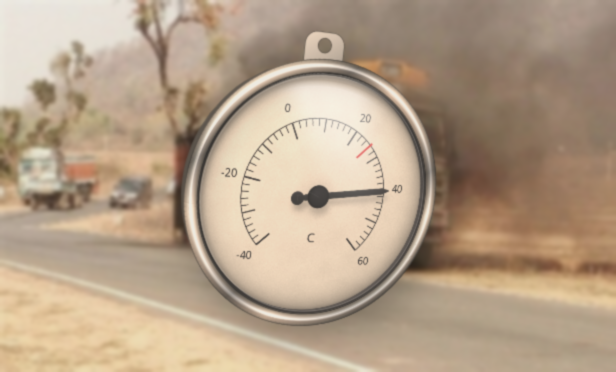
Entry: 40 °C
